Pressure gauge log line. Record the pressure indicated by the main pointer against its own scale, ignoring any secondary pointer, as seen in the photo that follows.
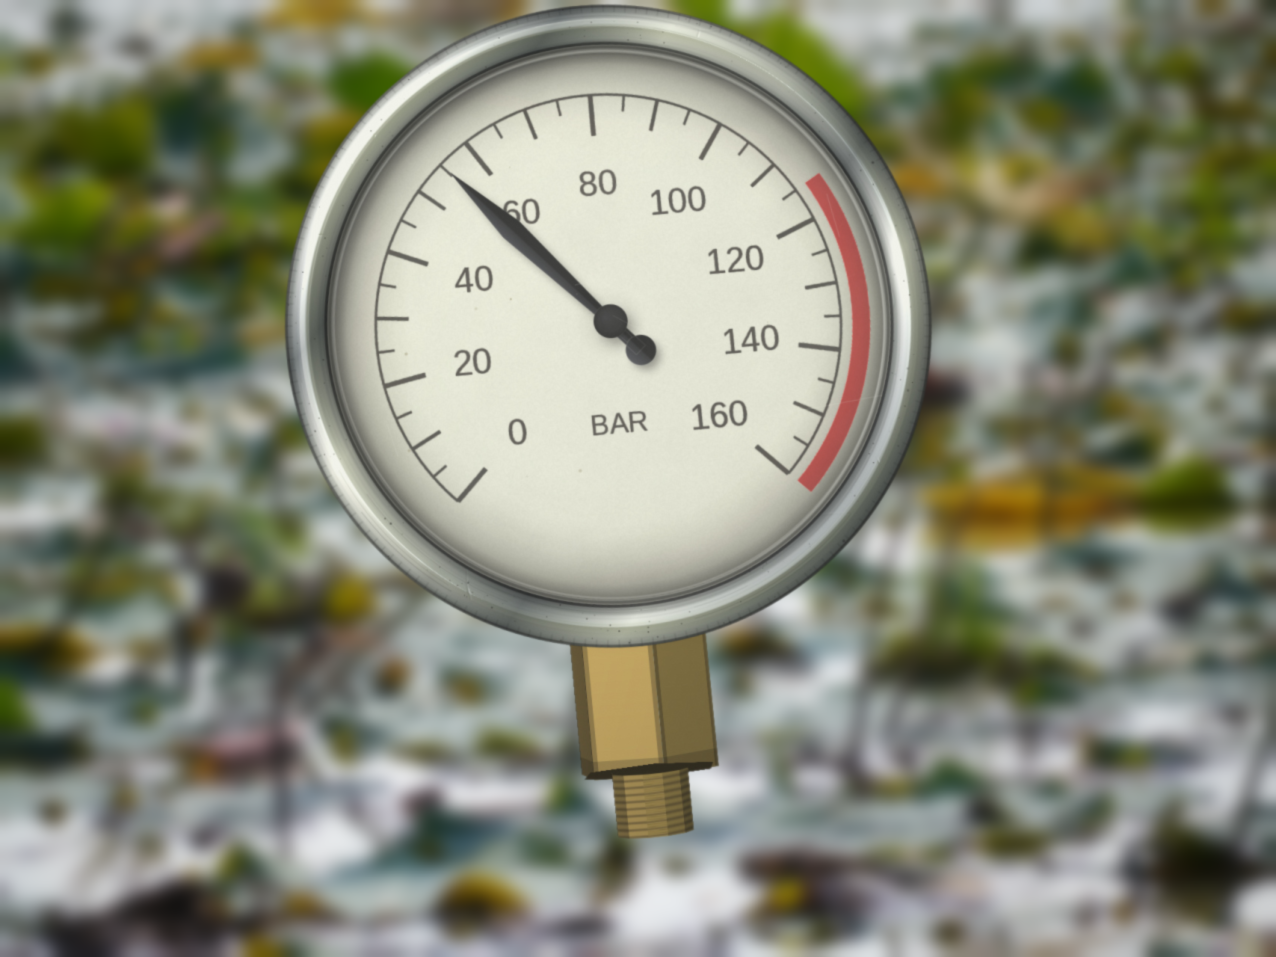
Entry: 55 bar
